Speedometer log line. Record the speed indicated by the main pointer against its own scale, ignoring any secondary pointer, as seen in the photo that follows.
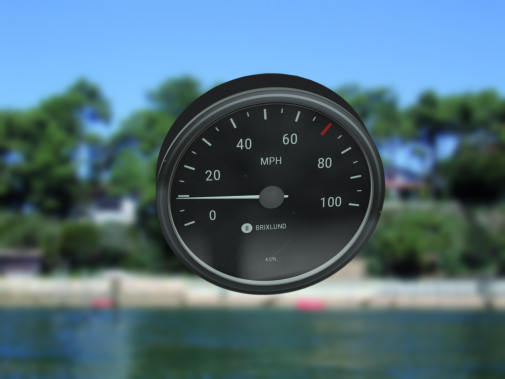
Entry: 10 mph
